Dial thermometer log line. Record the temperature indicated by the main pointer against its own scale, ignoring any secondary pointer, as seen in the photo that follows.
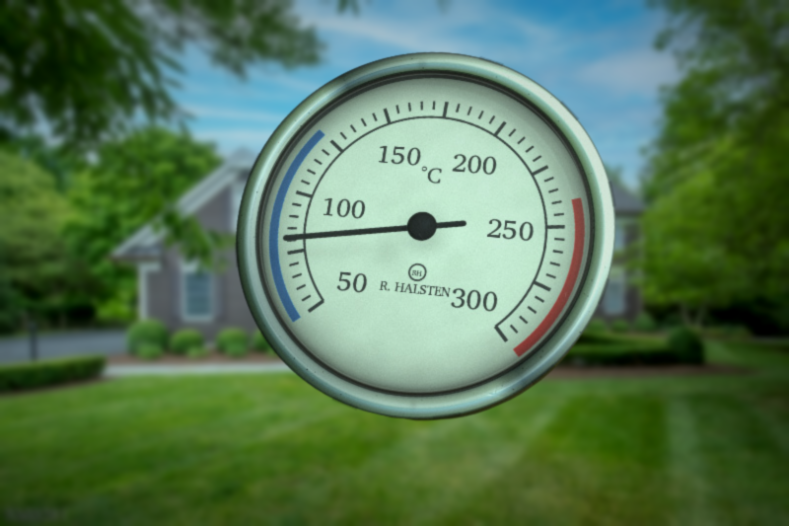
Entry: 80 °C
